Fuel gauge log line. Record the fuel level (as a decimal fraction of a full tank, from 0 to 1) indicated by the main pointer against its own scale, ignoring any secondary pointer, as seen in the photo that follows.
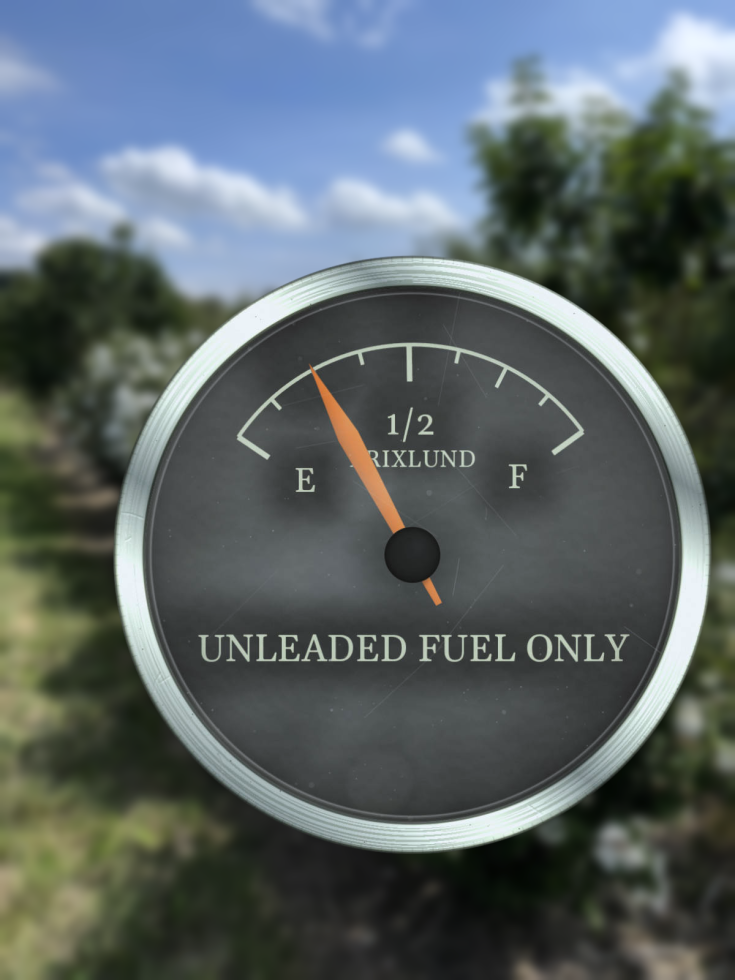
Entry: 0.25
